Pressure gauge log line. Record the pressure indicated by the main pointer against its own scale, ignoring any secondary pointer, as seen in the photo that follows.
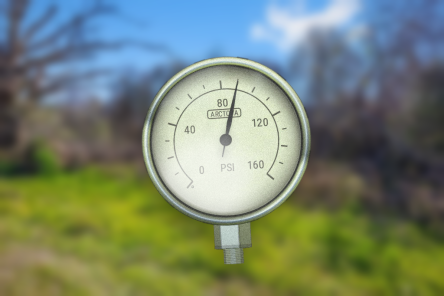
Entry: 90 psi
